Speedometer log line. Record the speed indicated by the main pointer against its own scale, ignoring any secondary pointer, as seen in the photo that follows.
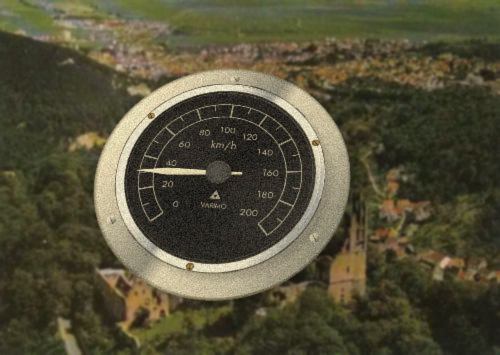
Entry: 30 km/h
